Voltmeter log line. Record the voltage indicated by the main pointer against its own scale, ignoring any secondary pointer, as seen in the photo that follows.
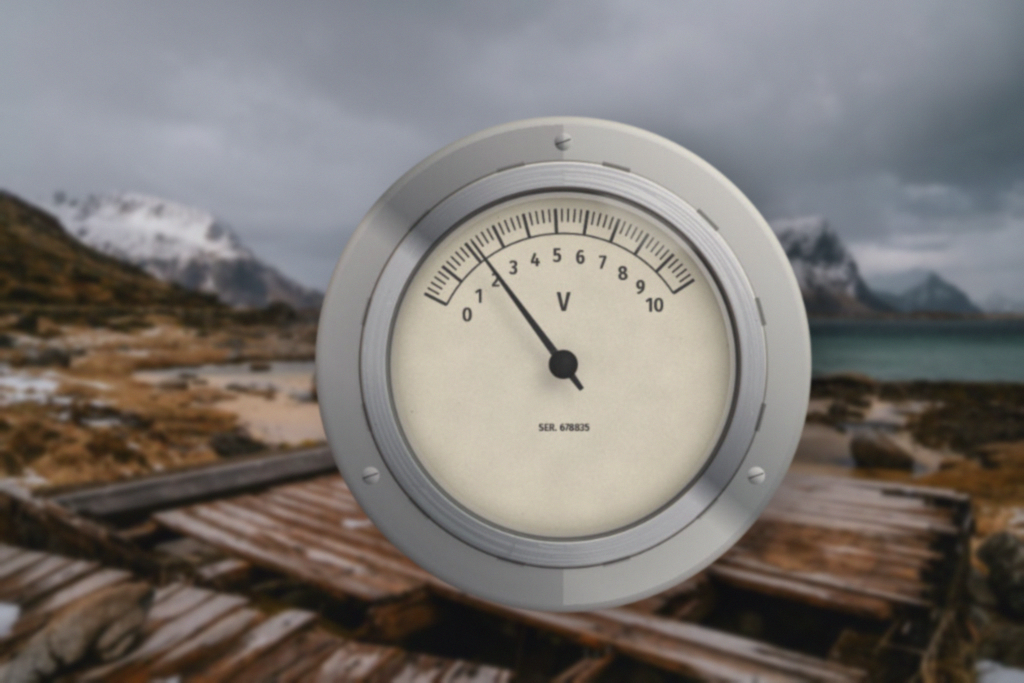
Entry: 2.2 V
